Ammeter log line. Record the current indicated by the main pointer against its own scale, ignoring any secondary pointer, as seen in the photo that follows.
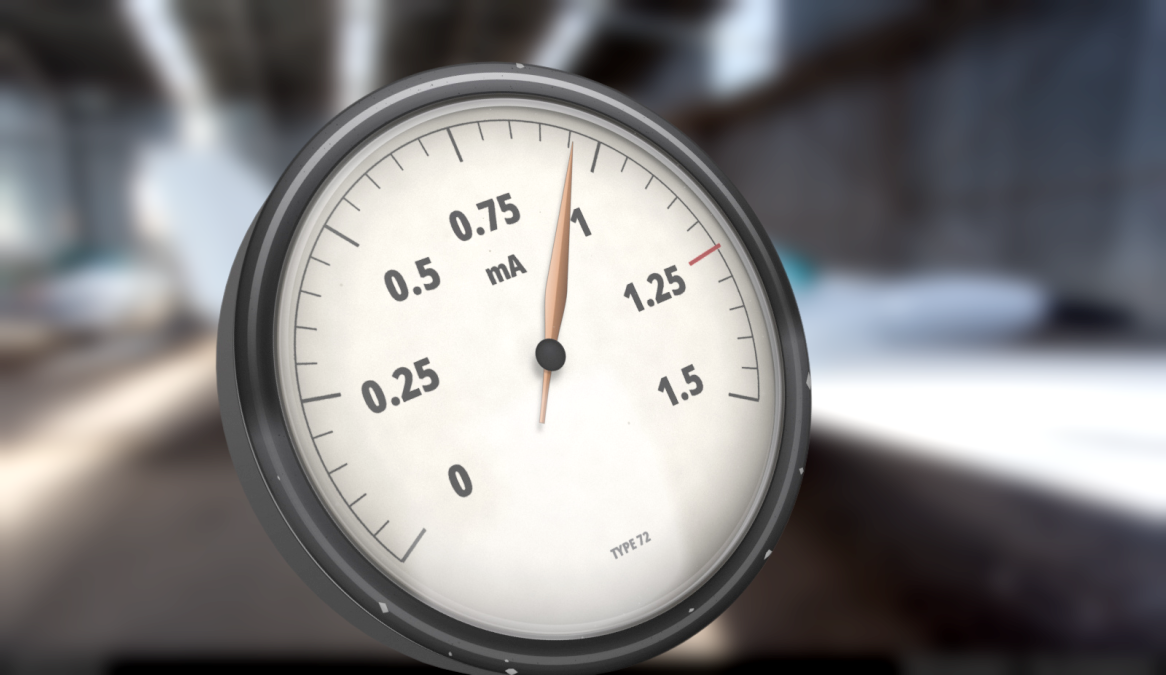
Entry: 0.95 mA
